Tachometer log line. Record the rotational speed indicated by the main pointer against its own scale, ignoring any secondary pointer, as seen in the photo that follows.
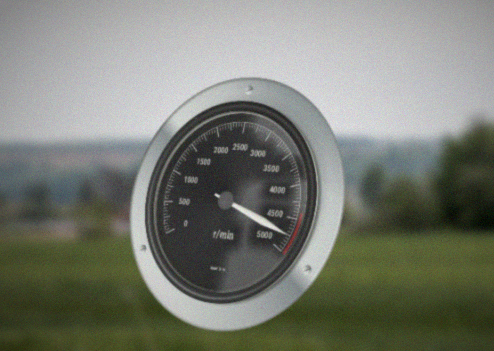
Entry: 4750 rpm
